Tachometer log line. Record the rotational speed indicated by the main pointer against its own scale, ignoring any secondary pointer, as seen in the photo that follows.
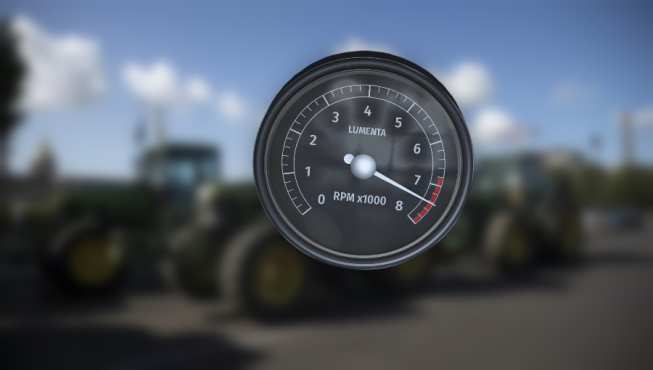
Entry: 7400 rpm
